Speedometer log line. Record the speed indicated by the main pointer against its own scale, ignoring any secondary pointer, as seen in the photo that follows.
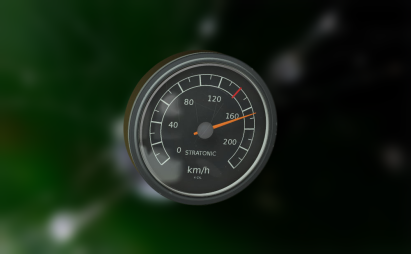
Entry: 165 km/h
